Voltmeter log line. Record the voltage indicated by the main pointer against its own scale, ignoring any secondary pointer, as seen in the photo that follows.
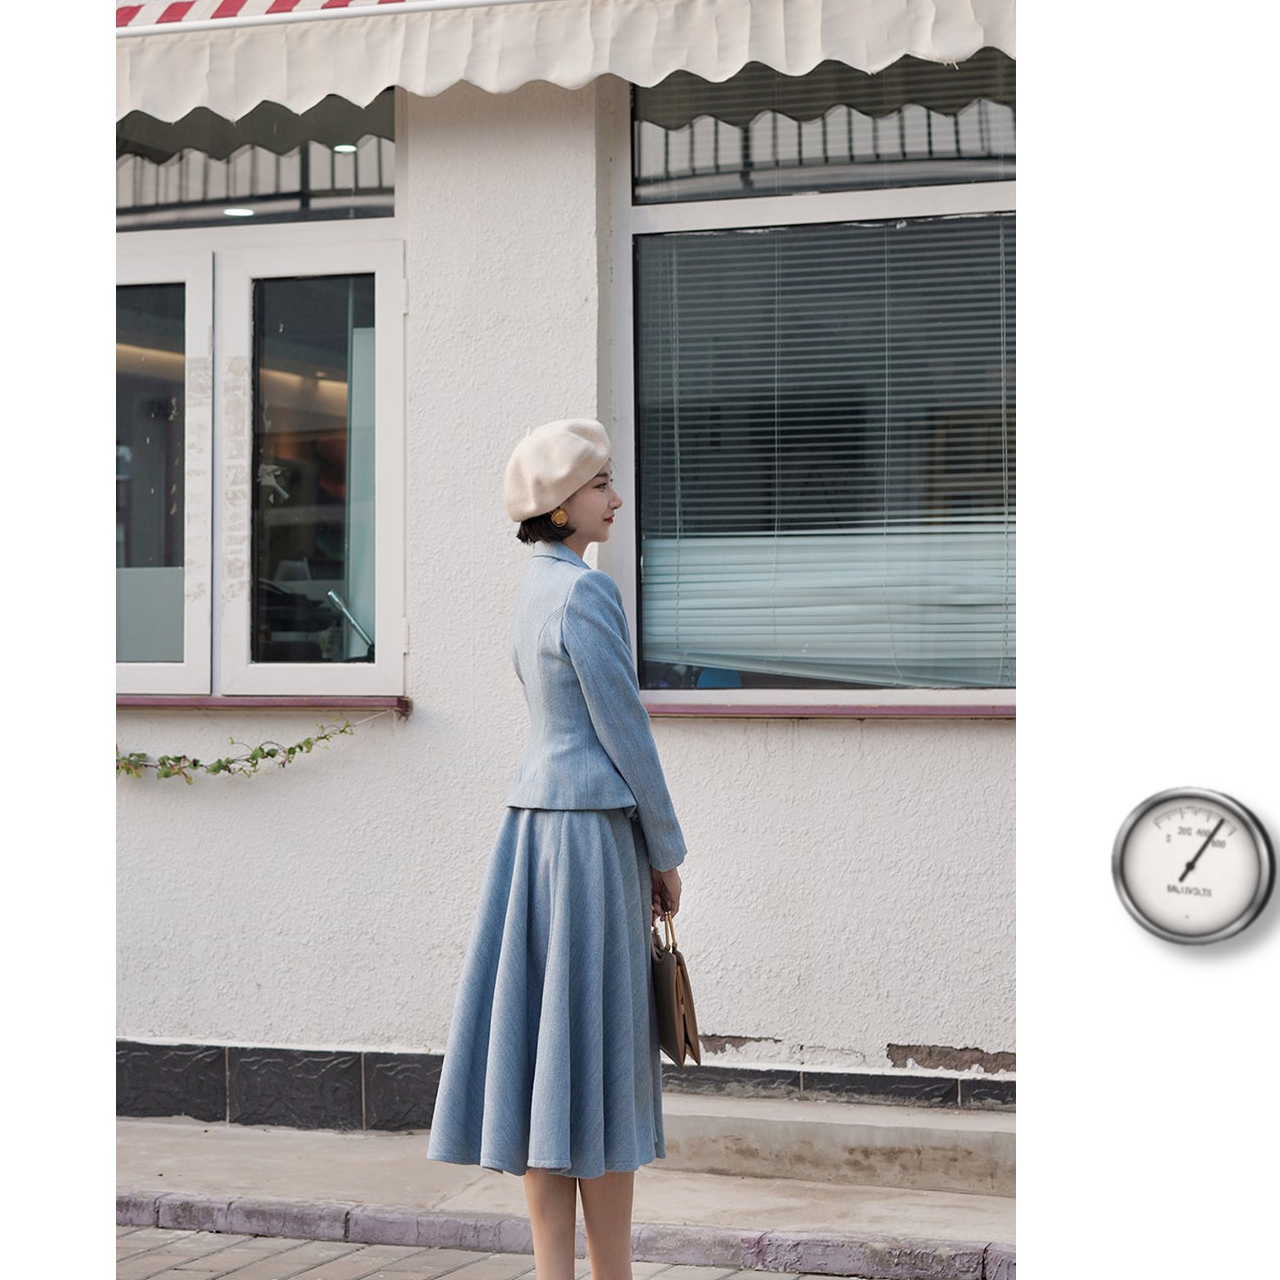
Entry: 500 mV
